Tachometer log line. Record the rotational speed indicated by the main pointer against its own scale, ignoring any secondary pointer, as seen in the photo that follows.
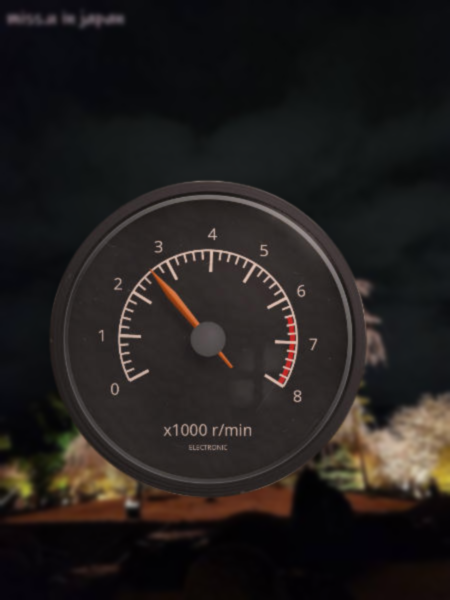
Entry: 2600 rpm
